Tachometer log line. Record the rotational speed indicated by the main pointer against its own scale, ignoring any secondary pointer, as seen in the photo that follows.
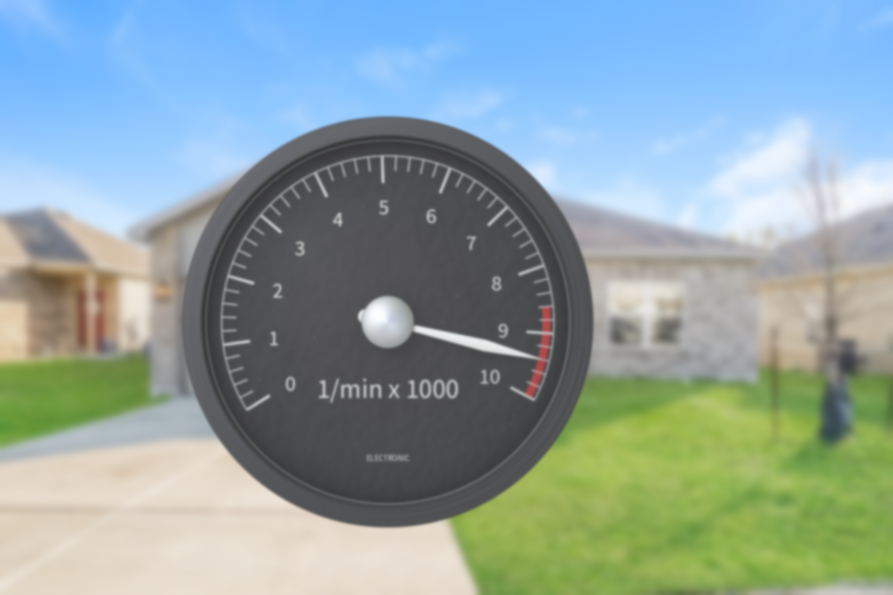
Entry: 9400 rpm
